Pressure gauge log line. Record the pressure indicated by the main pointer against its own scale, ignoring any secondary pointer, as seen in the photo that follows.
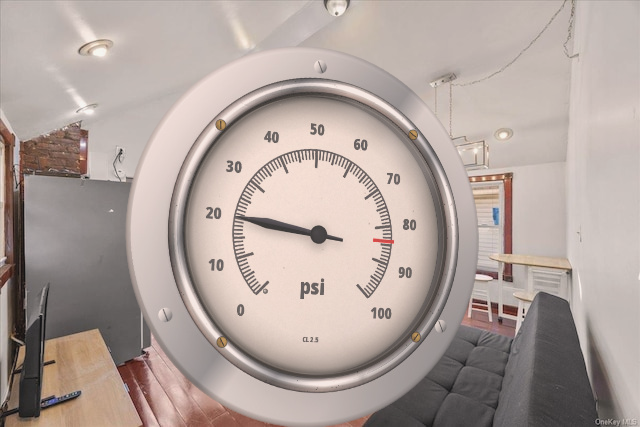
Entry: 20 psi
